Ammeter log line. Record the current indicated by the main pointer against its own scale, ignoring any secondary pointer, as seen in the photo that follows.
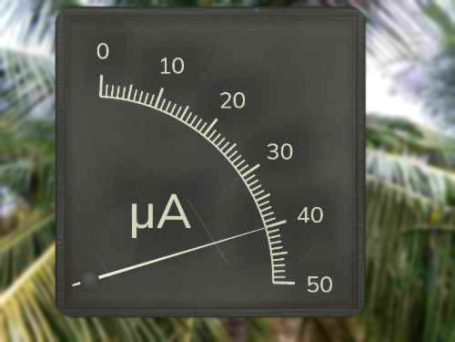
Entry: 40 µA
